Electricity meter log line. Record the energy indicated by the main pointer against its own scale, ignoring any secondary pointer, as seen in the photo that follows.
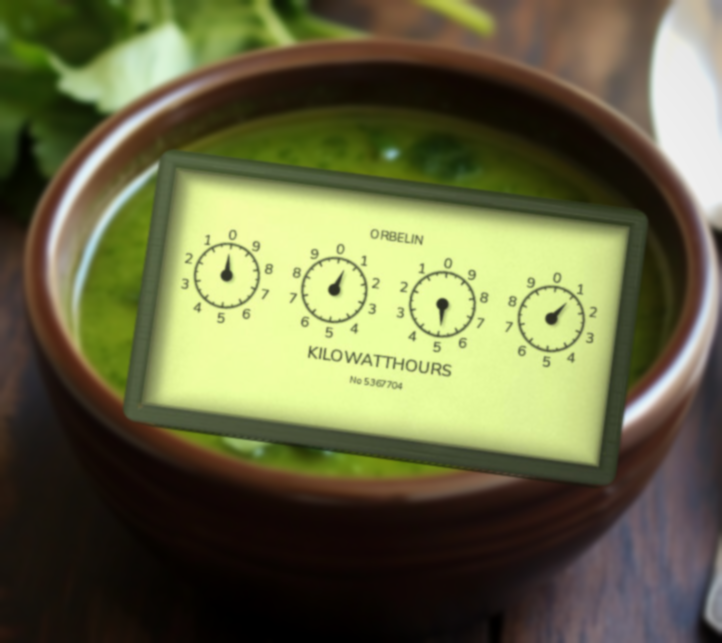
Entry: 51 kWh
